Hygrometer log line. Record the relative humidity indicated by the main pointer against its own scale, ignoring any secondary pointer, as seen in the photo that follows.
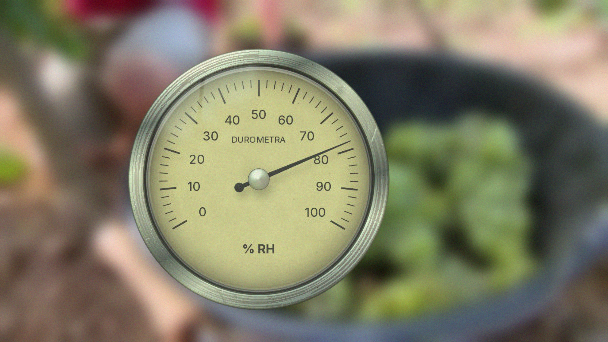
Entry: 78 %
